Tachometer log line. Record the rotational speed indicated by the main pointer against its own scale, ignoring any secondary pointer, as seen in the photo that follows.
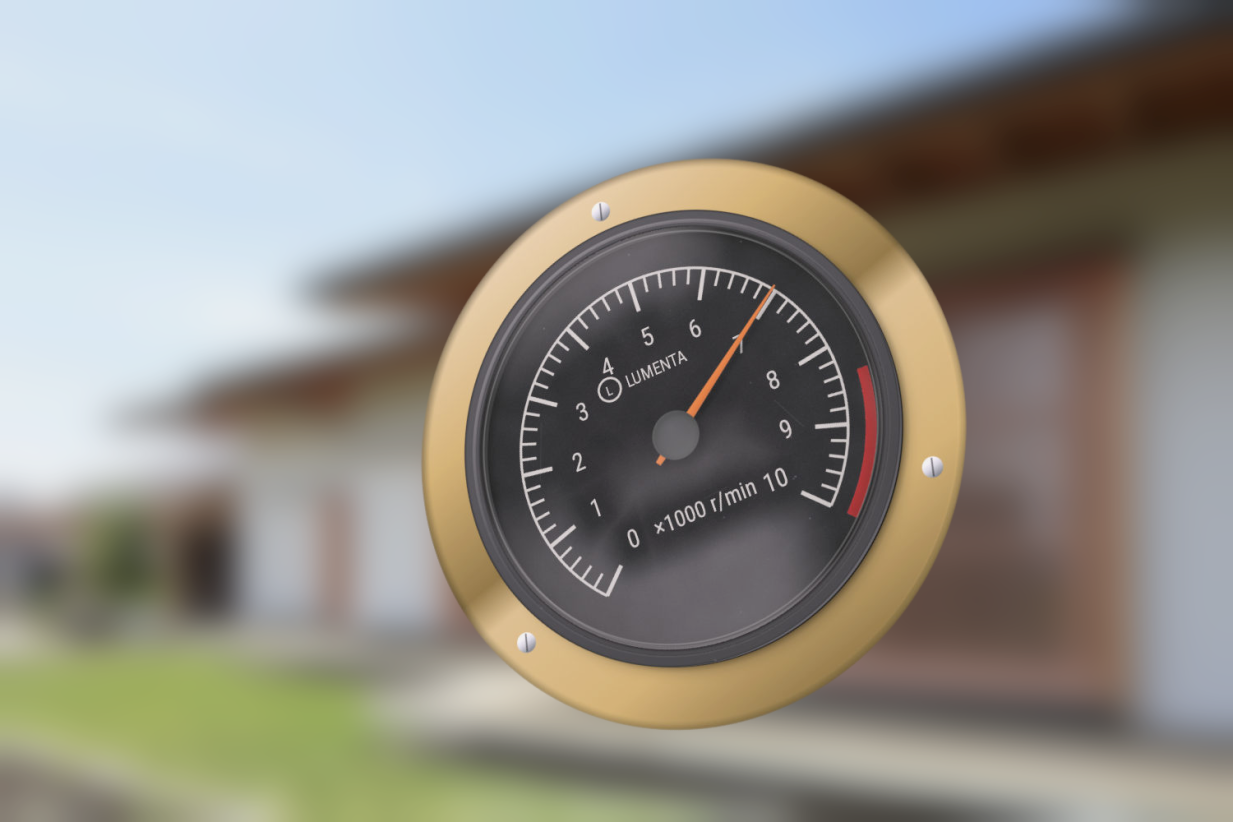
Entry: 7000 rpm
